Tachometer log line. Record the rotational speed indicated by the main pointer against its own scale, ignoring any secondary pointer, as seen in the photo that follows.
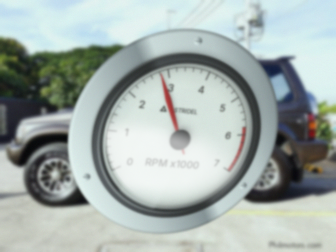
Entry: 2800 rpm
